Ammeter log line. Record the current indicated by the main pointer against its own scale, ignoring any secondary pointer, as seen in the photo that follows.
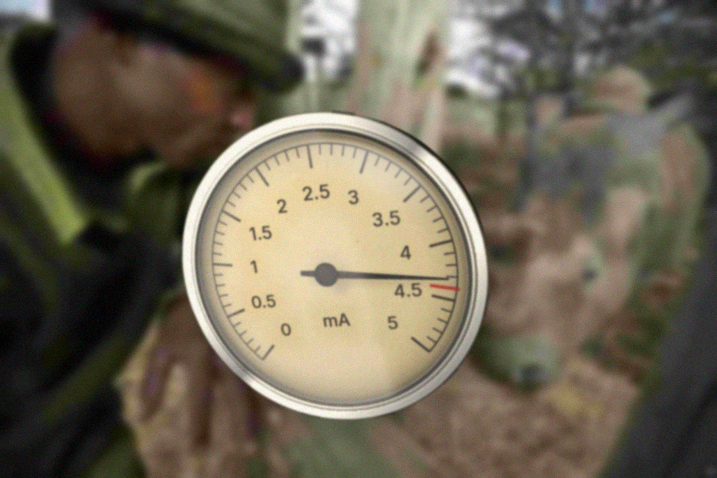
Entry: 4.3 mA
